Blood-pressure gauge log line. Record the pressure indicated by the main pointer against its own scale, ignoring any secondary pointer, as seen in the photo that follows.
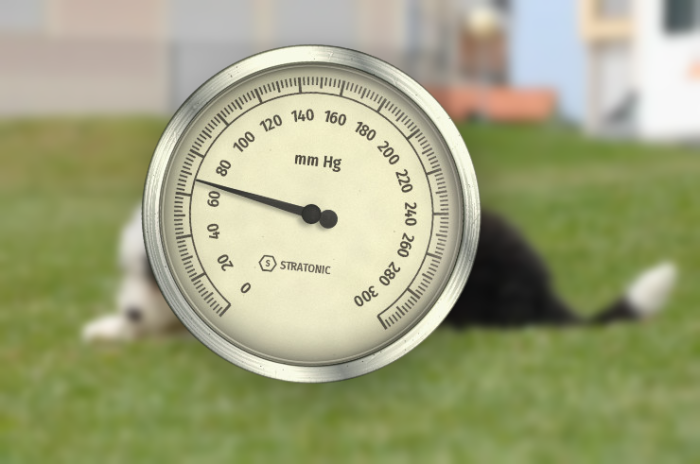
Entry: 68 mmHg
